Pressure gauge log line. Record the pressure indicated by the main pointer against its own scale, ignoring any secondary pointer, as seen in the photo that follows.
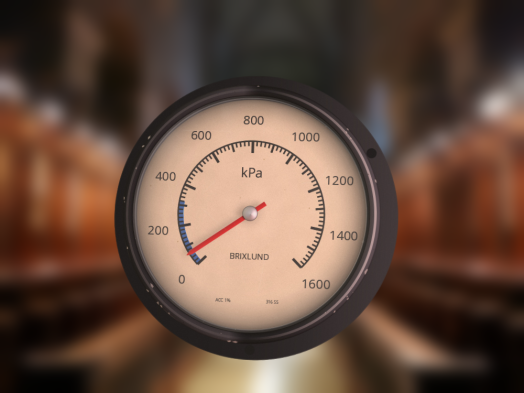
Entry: 60 kPa
